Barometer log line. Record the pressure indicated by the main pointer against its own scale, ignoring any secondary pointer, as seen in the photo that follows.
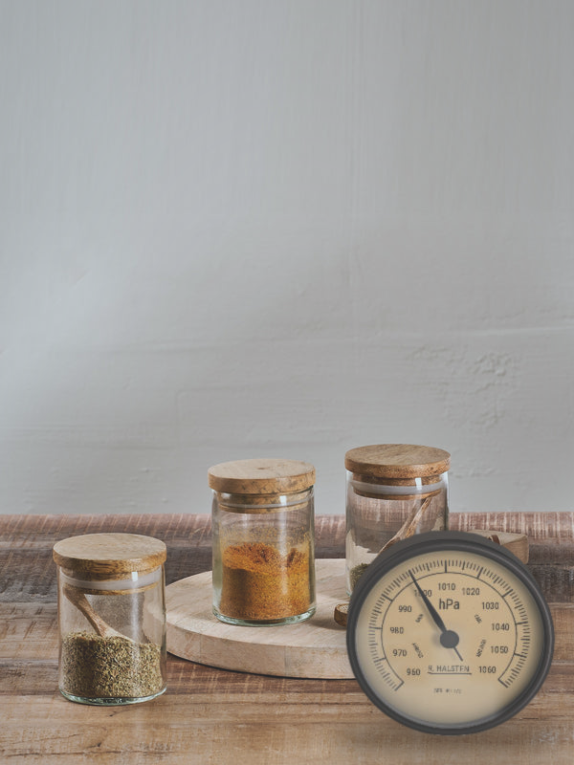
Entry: 1000 hPa
